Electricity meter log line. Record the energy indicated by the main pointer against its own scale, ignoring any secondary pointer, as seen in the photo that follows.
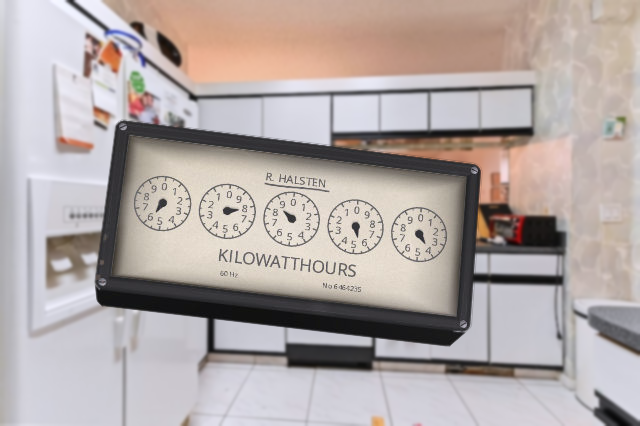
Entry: 57854 kWh
